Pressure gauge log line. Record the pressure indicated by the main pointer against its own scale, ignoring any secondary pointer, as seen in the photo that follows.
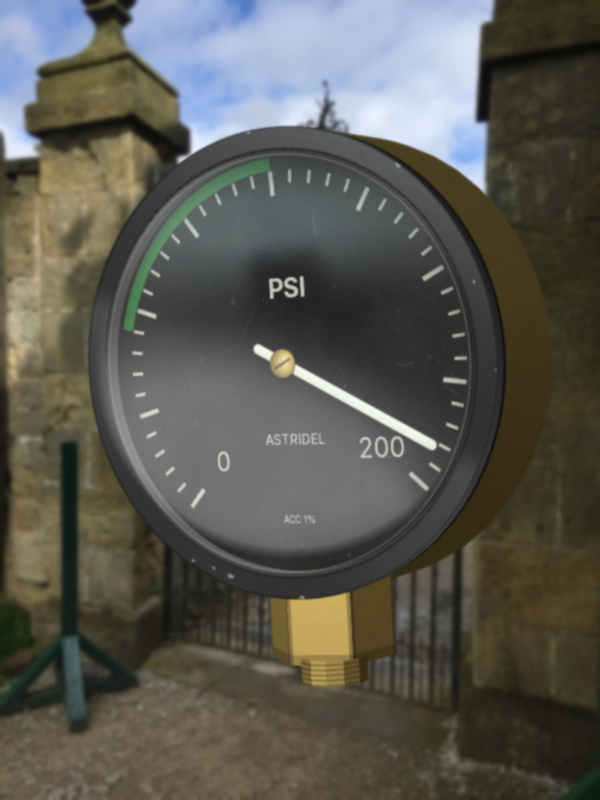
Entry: 190 psi
